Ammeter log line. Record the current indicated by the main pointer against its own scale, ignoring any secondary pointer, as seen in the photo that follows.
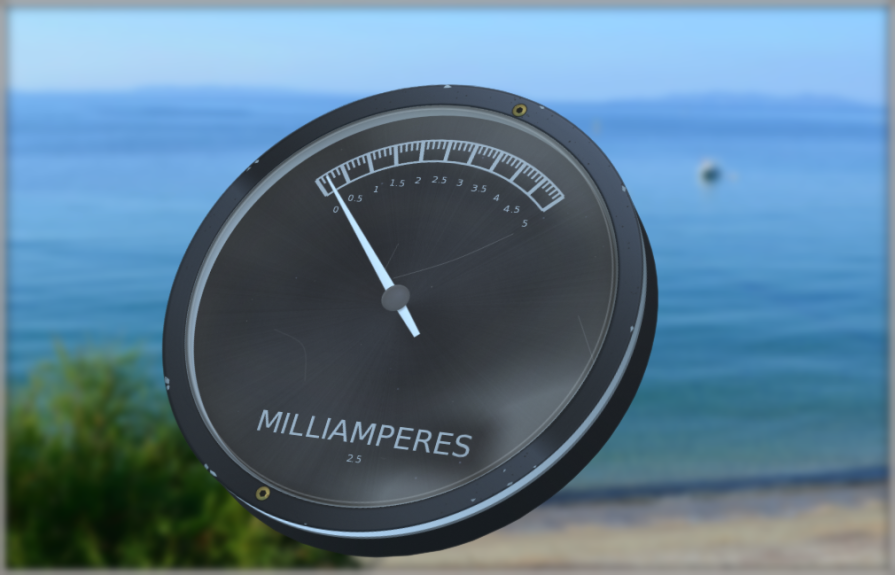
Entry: 0.2 mA
